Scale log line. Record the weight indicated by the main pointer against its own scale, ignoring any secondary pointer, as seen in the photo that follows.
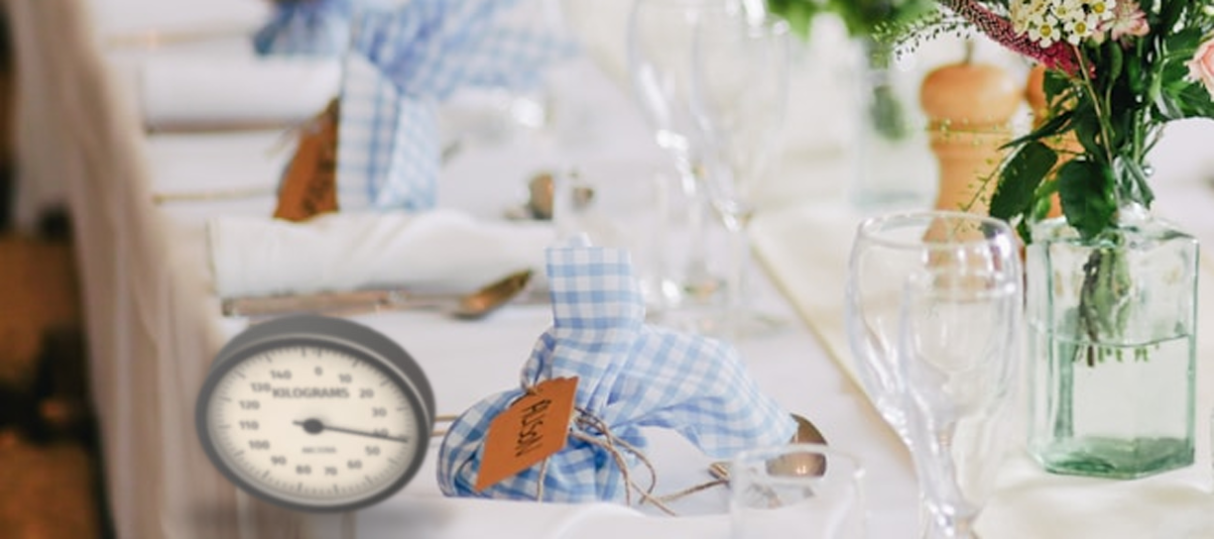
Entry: 40 kg
